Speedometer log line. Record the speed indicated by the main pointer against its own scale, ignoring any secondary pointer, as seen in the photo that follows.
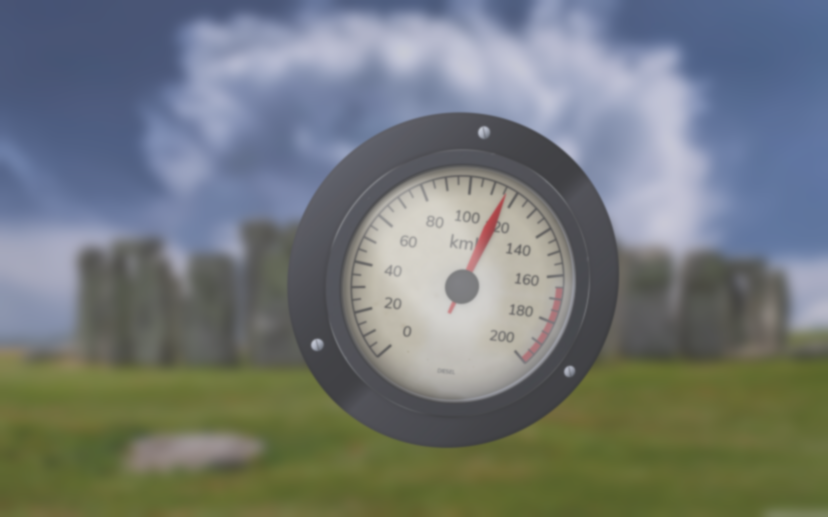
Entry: 115 km/h
